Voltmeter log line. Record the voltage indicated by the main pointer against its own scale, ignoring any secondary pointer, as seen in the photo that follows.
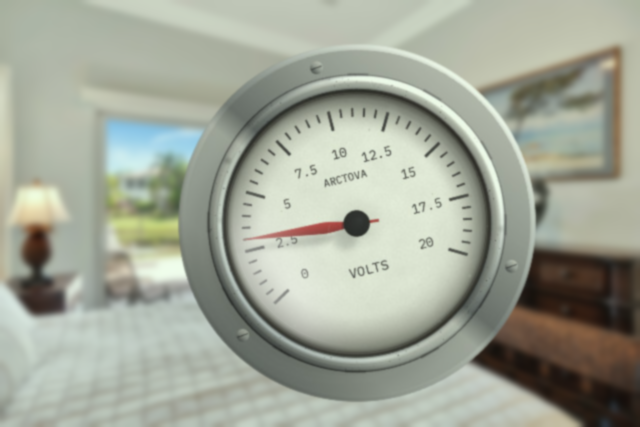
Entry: 3 V
